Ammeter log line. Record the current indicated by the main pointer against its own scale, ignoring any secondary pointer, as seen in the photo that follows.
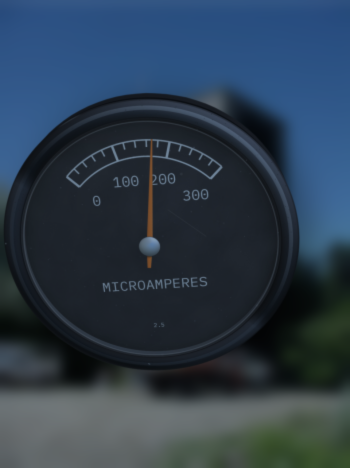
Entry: 170 µA
